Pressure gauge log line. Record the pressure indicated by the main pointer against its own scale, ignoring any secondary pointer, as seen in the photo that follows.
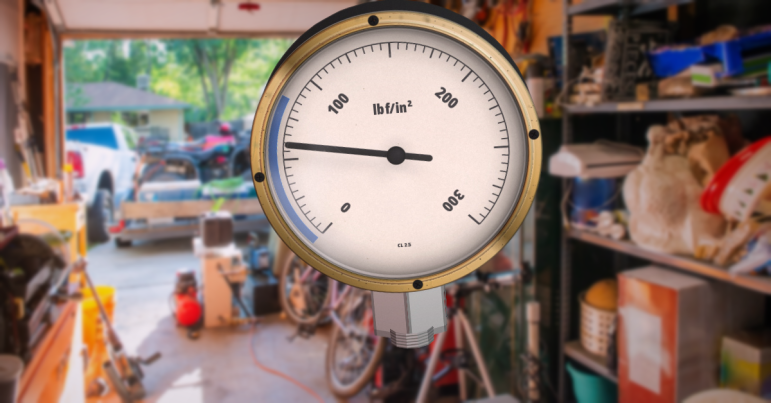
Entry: 60 psi
